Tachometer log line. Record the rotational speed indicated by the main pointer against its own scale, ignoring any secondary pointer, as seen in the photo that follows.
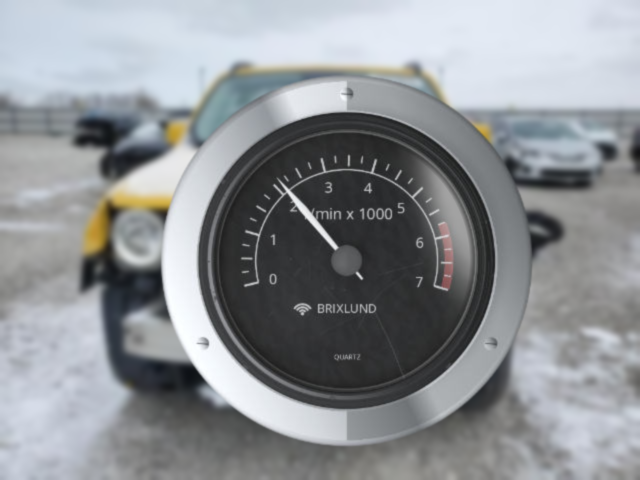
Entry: 2125 rpm
